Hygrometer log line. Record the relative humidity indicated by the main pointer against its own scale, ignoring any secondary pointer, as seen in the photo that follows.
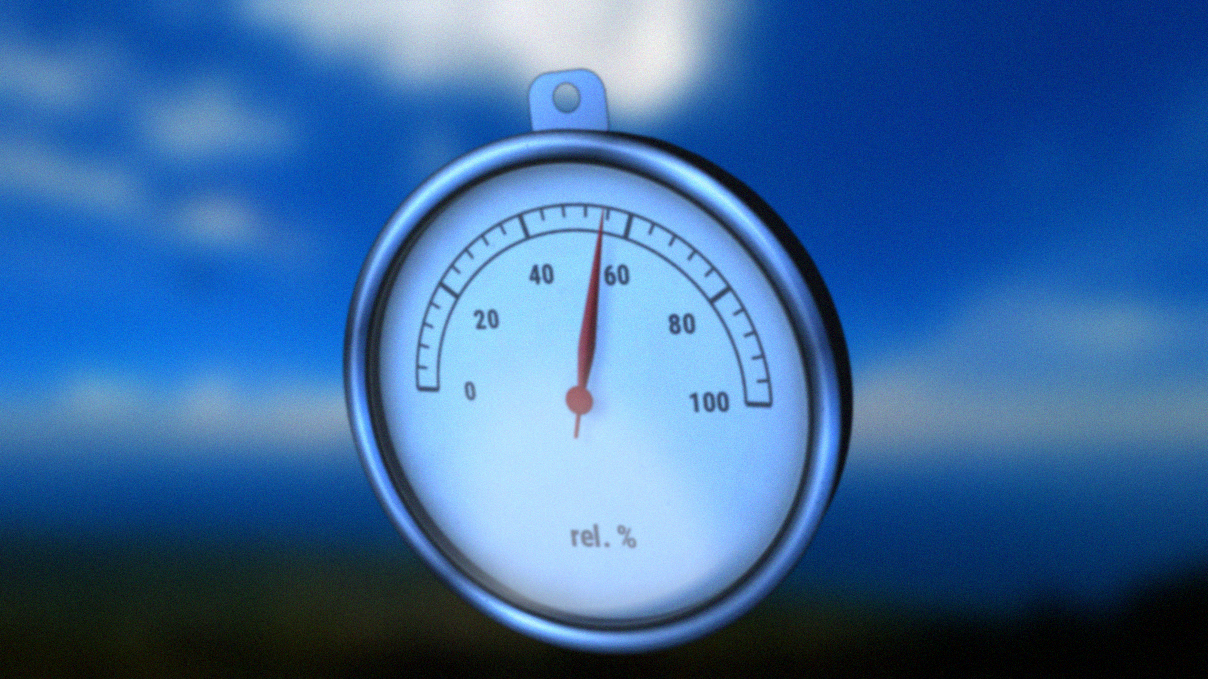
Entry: 56 %
